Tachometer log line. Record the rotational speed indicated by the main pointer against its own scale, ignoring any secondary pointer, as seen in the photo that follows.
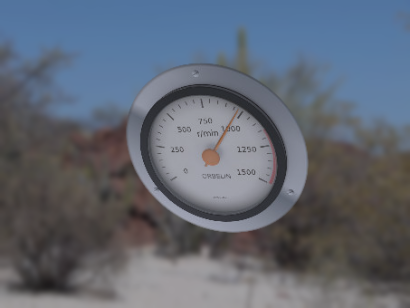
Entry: 975 rpm
